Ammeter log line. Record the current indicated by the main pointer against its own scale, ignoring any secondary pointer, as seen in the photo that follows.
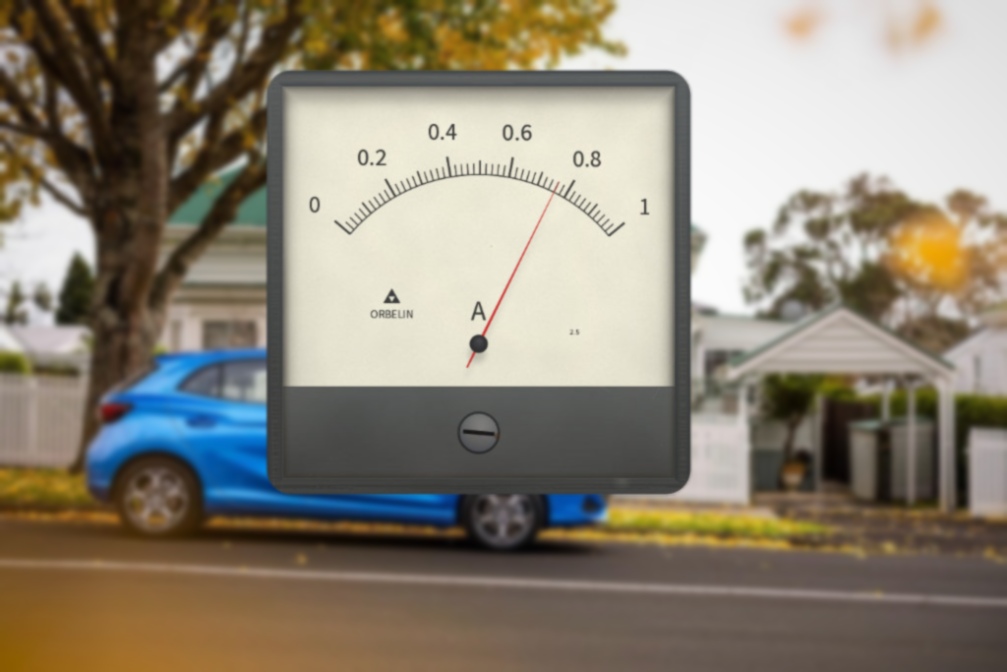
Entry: 0.76 A
